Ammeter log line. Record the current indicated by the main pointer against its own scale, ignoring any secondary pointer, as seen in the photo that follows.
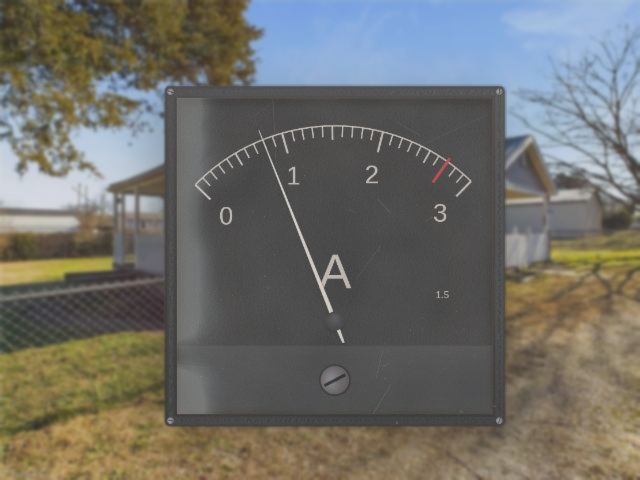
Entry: 0.8 A
